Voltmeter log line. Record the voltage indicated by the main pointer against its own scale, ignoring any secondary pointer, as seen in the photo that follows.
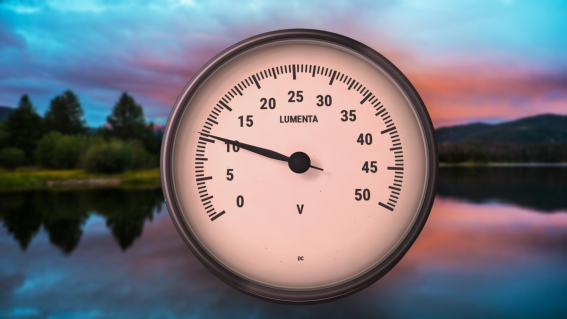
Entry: 10.5 V
